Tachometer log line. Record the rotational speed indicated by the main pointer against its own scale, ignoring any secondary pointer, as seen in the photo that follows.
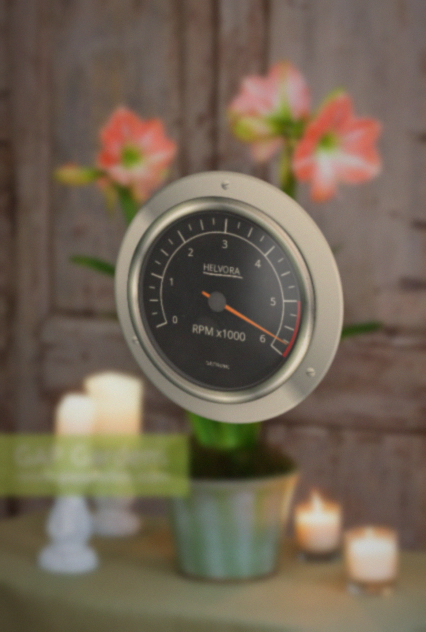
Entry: 5750 rpm
